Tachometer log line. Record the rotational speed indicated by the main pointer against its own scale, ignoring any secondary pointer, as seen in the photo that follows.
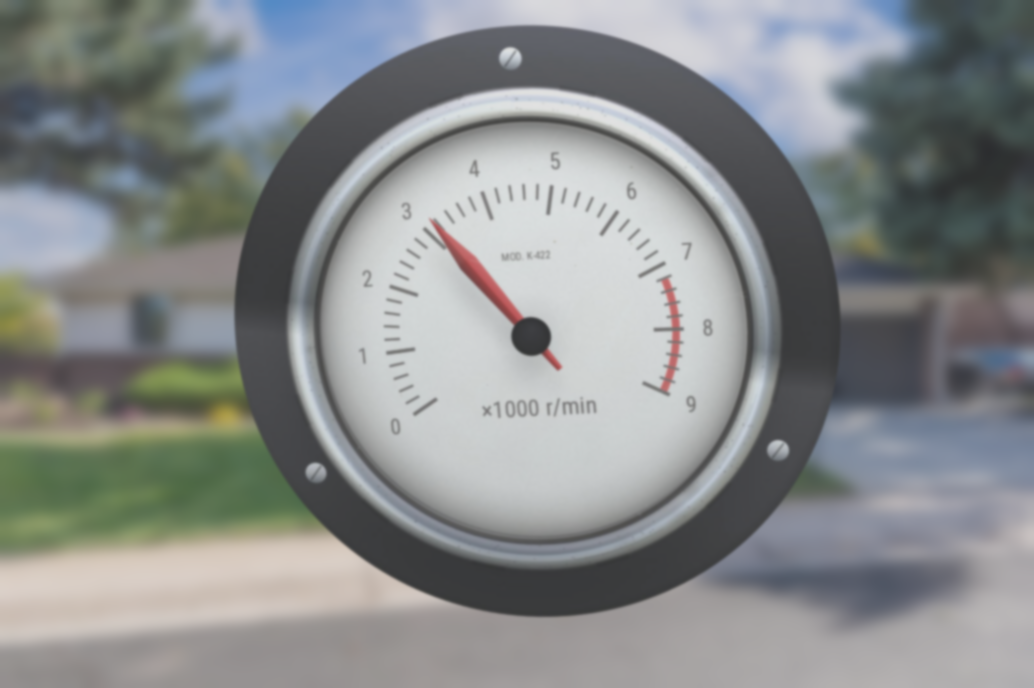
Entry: 3200 rpm
